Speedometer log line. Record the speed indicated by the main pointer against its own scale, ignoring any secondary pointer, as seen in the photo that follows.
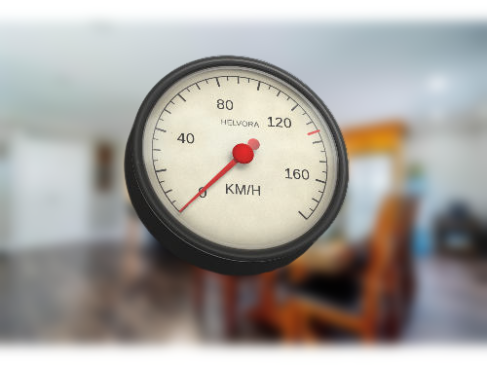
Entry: 0 km/h
